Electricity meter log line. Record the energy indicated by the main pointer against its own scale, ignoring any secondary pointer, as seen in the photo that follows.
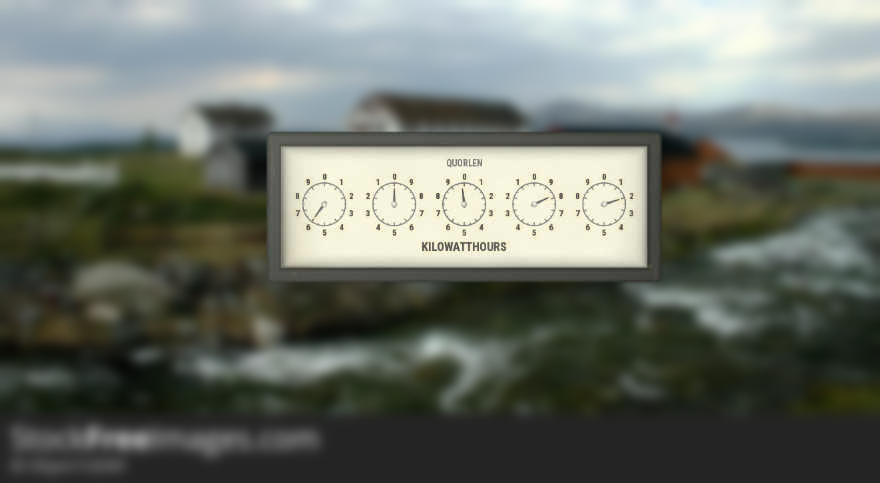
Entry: 59982 kWh
